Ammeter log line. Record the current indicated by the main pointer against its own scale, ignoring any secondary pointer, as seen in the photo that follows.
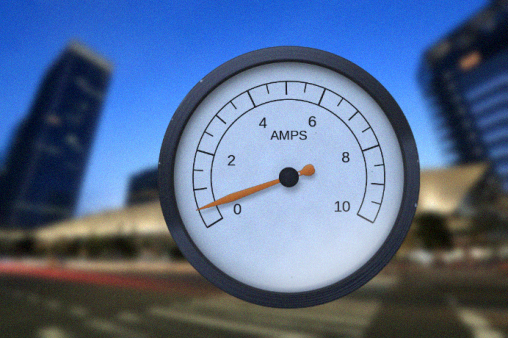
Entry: 0.5 A
